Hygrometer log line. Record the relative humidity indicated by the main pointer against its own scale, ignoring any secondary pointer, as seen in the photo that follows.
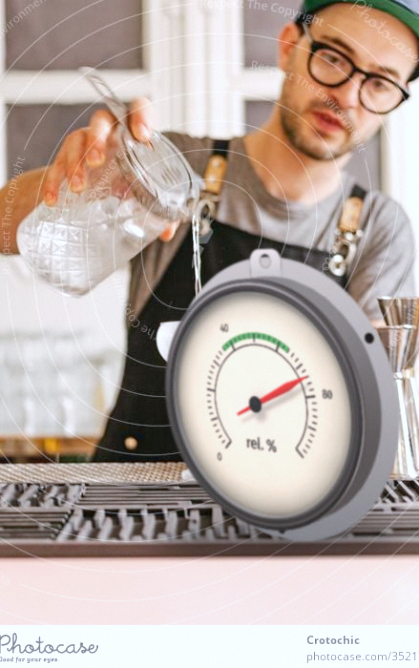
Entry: 74 %
